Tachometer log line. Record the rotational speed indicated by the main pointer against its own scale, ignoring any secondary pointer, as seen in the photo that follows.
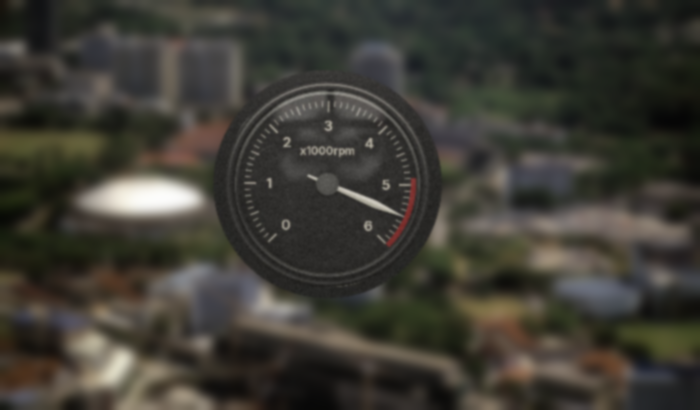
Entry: 5500 rpm
